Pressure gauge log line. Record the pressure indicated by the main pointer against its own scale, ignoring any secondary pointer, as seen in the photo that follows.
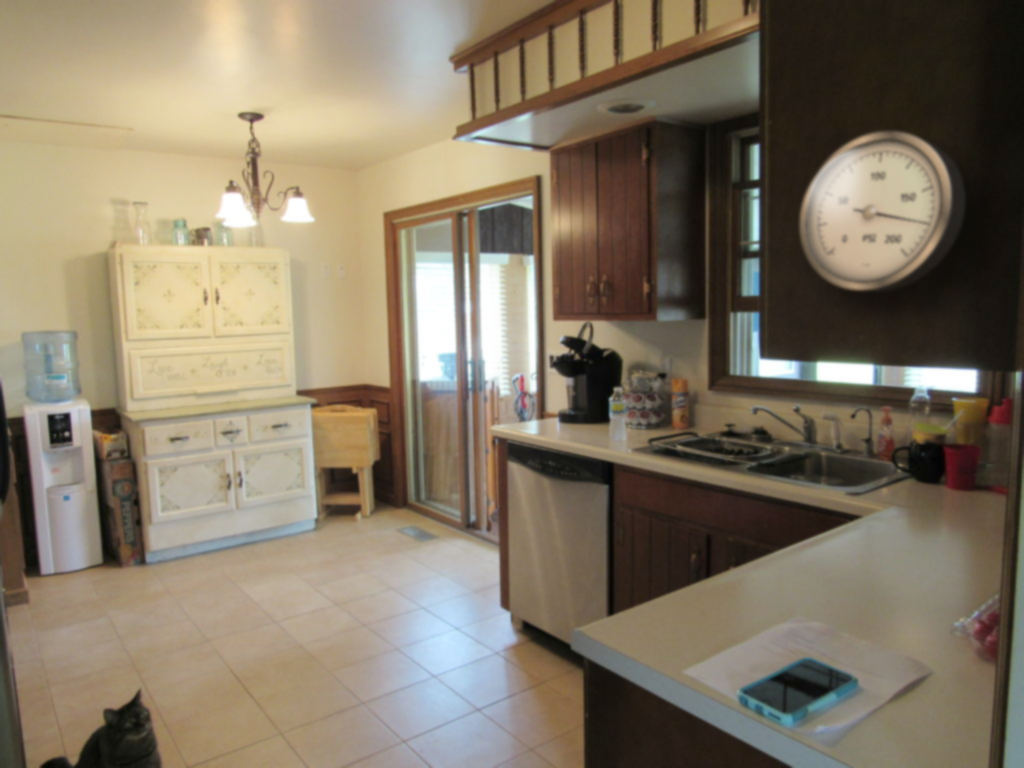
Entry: 175 psi
